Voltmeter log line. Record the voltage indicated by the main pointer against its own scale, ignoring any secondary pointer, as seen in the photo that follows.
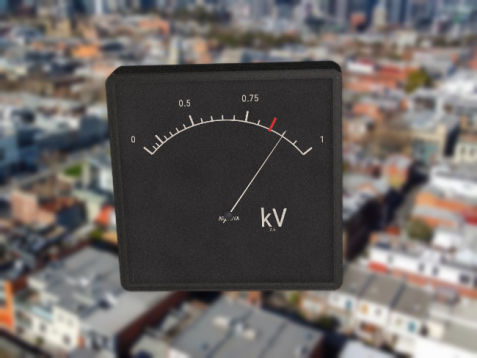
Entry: 0.9 kV
